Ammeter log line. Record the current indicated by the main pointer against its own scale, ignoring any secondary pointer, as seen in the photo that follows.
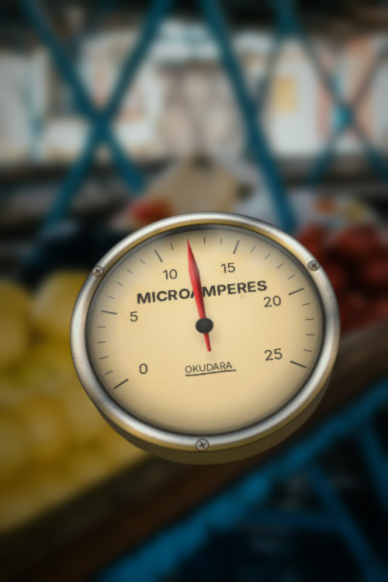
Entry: 12 µA
